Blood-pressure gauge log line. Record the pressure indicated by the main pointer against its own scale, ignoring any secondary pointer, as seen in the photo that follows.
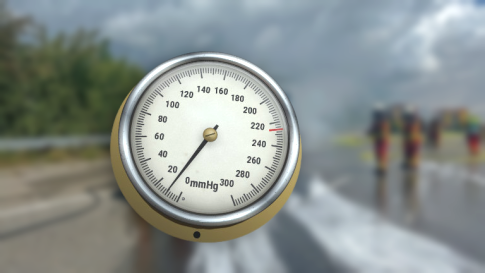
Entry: 10 mmHg
